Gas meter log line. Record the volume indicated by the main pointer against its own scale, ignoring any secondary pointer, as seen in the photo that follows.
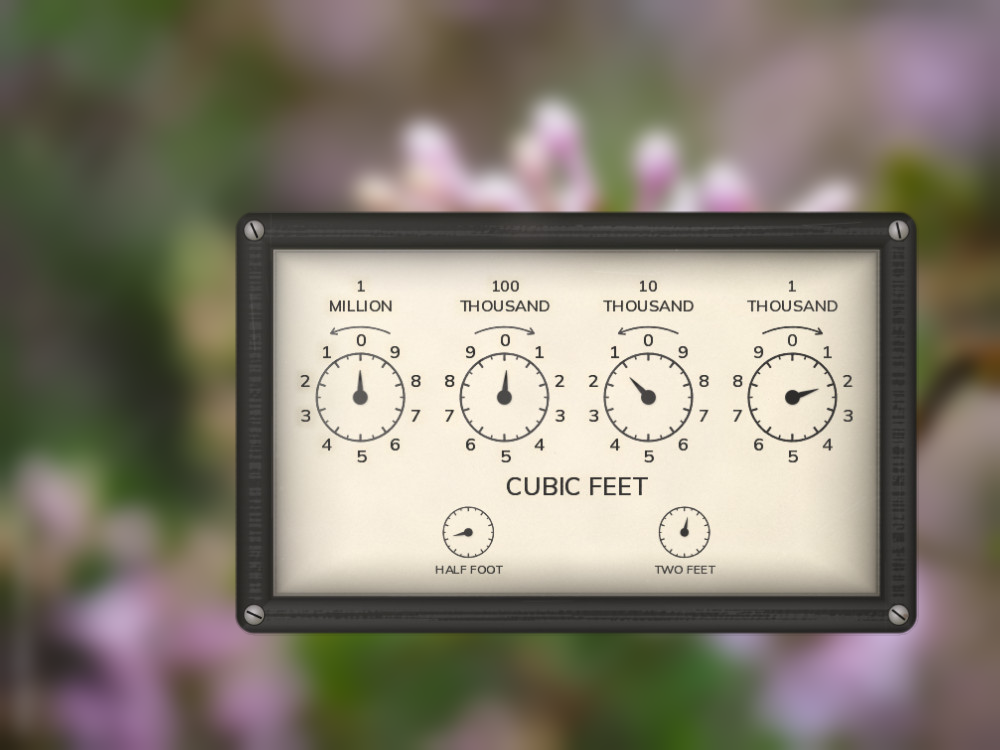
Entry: 1200 ft³
